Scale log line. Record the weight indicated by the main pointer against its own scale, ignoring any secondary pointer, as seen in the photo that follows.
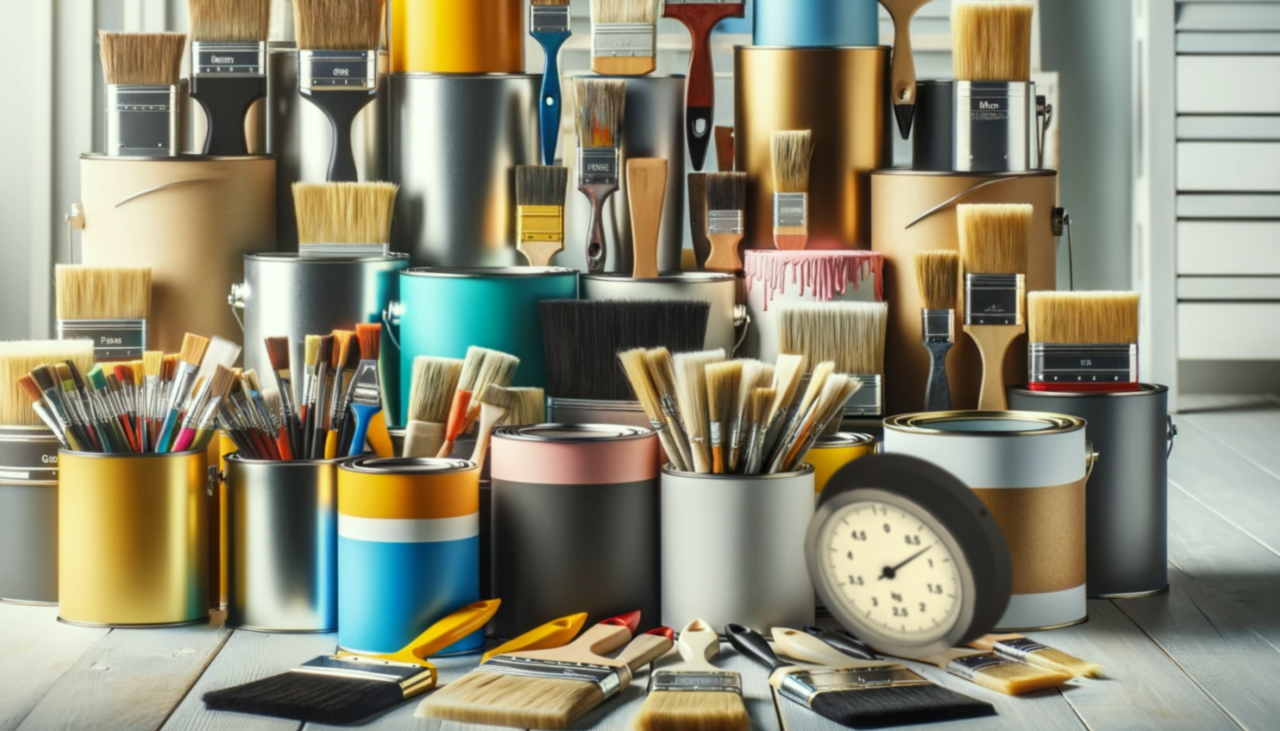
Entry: 0.75 kg
